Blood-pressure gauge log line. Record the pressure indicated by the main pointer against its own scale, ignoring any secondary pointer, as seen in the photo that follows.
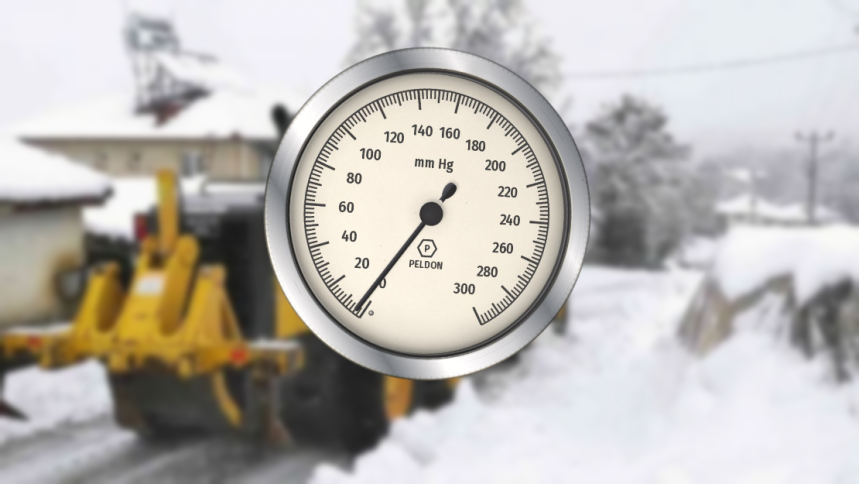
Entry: 4 mmHg
